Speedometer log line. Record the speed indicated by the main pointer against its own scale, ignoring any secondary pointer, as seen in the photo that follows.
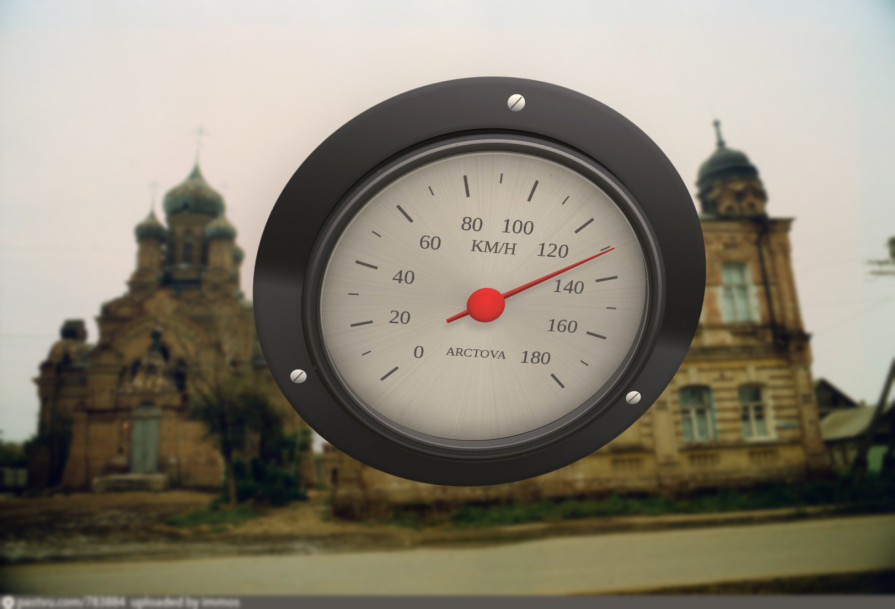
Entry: 130 km/h
